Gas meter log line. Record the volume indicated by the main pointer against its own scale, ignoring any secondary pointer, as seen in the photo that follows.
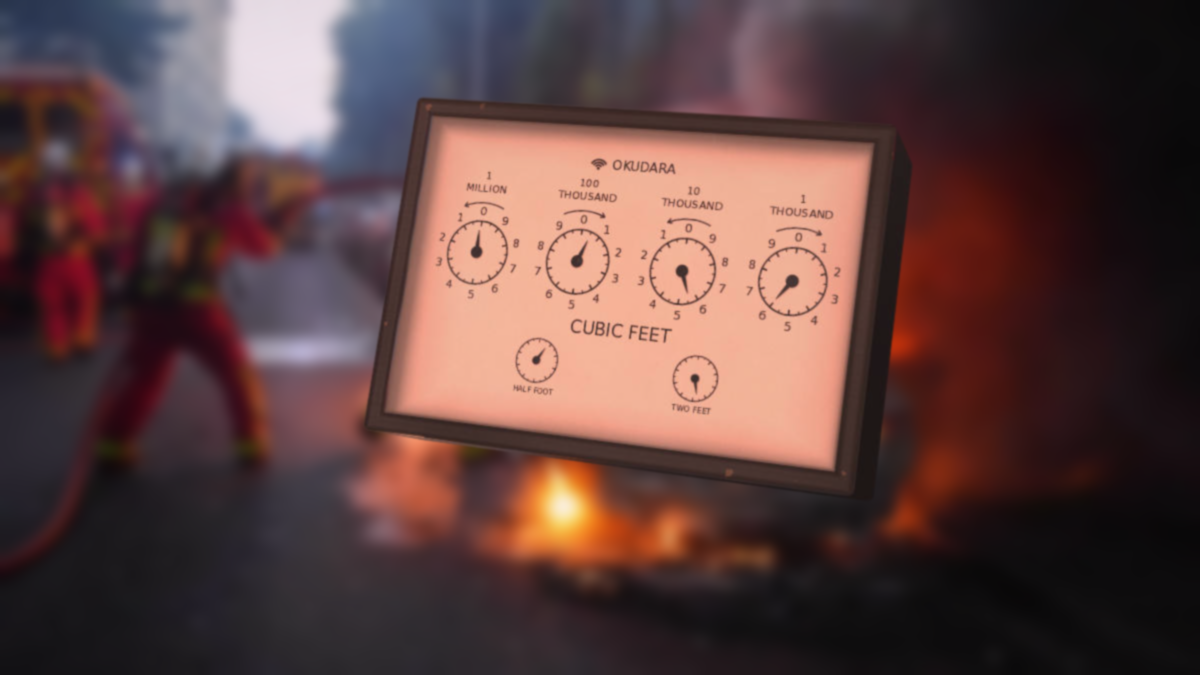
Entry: 5600 ft³
